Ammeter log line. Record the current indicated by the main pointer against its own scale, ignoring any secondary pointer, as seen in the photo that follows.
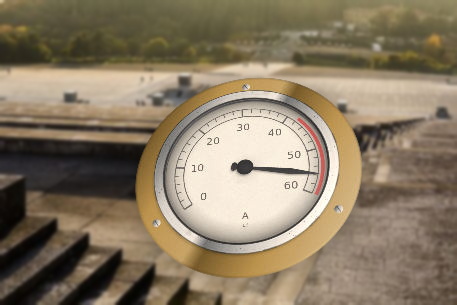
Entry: 56 A
